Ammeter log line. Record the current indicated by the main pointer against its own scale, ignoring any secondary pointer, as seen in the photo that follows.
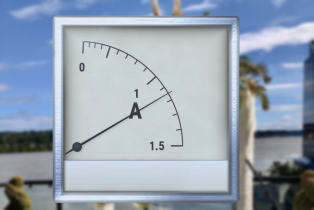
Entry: 1.15 A
